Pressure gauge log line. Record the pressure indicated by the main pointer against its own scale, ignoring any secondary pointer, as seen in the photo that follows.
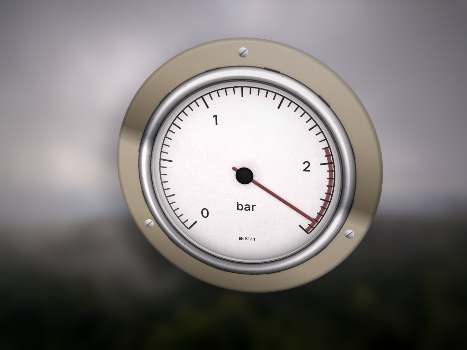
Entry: 2.4 bar
